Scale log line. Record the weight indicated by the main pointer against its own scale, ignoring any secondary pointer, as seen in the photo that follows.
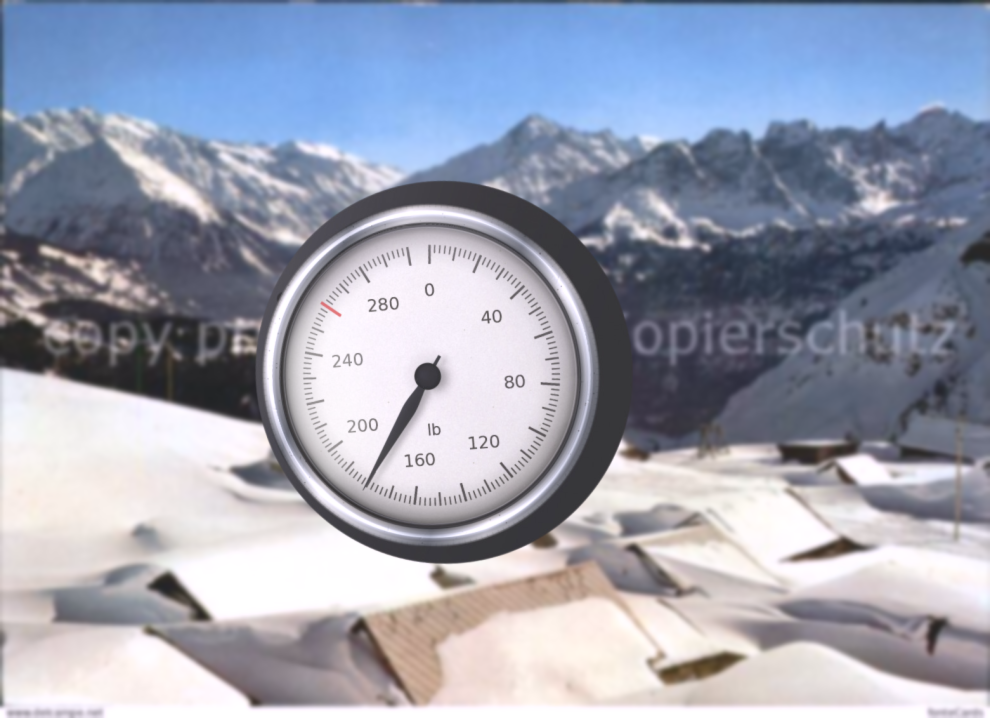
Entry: 180 lb
